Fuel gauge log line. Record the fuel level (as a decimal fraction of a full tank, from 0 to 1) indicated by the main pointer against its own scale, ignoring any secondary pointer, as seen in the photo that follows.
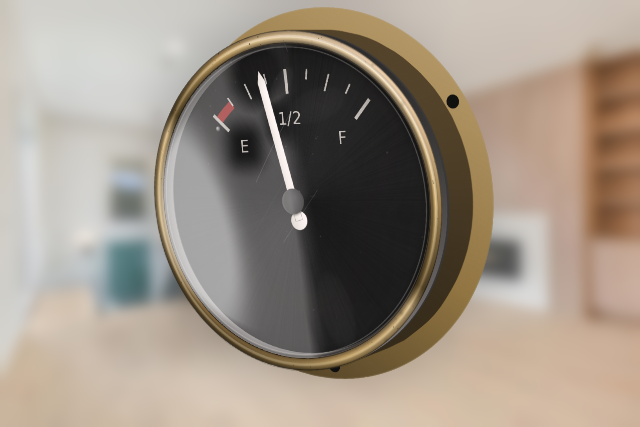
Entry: 0.375
